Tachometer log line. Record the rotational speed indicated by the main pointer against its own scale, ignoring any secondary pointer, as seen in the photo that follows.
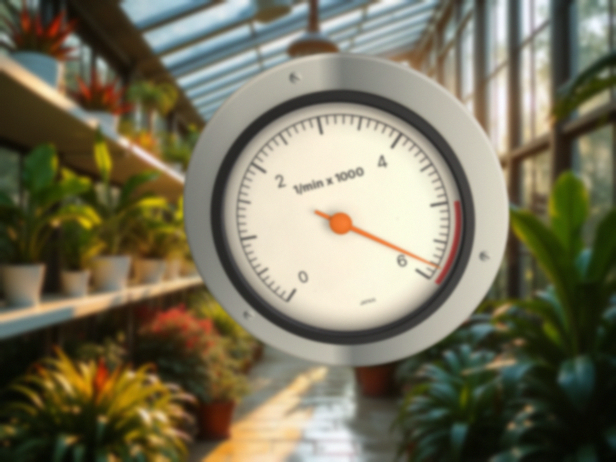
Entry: 5800 rpm
